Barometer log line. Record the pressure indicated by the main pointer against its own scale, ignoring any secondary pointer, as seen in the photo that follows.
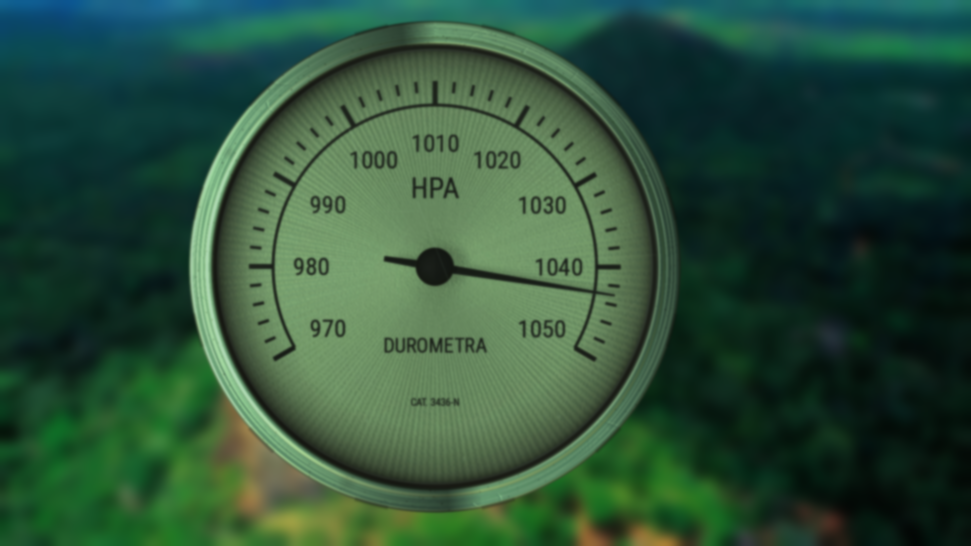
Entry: 1043 hPa
